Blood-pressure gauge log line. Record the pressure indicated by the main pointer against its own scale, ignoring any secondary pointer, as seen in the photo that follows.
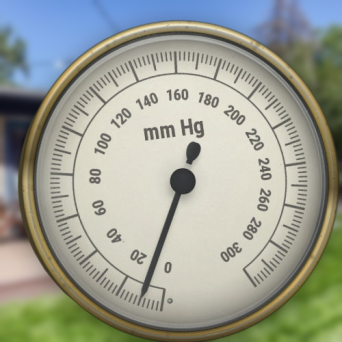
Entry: 10 mmHg
